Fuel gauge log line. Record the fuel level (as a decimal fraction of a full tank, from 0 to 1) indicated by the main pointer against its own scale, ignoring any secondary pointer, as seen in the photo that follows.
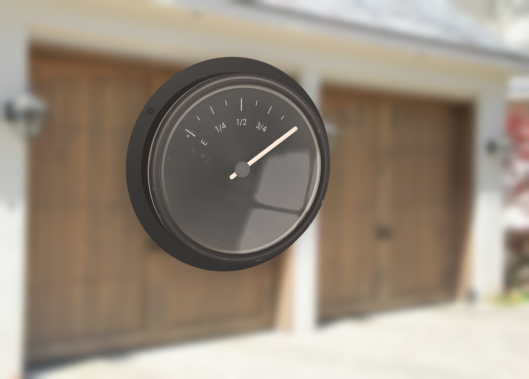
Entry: 1
